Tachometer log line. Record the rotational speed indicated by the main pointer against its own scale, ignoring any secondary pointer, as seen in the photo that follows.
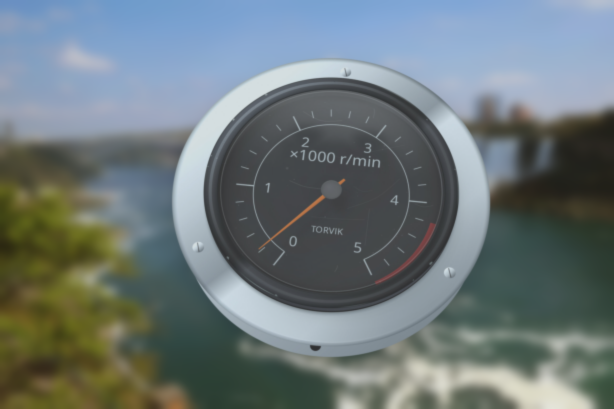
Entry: 200 rpm
